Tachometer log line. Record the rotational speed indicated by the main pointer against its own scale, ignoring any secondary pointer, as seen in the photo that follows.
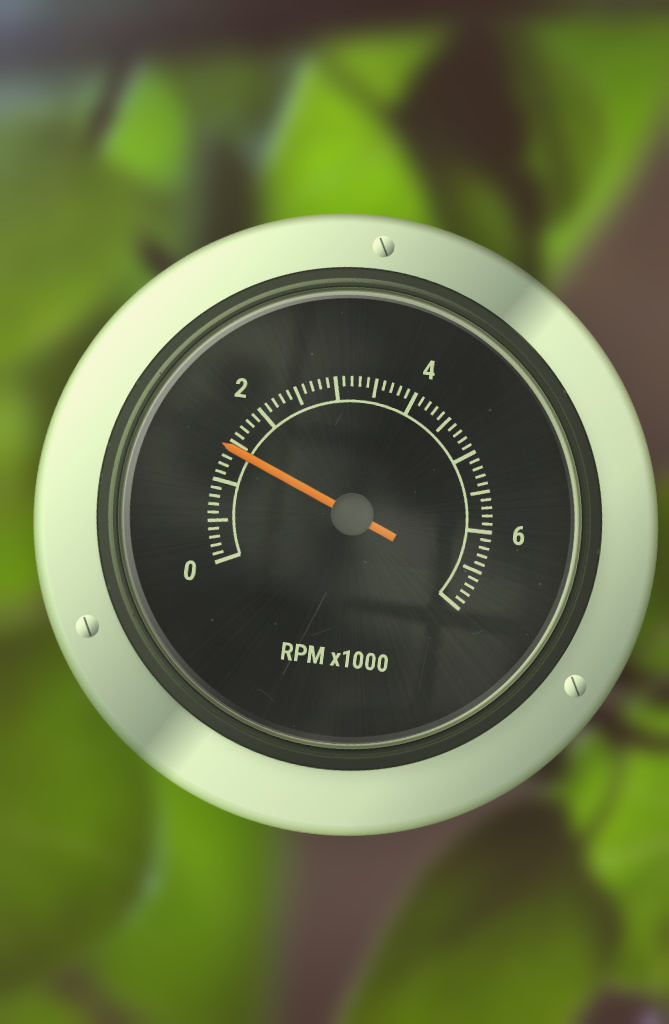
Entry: 1400 rpm
